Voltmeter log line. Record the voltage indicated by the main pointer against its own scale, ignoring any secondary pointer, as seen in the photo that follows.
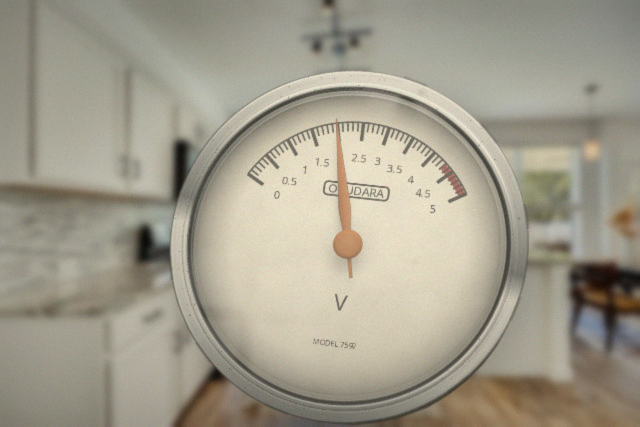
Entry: 2 V
